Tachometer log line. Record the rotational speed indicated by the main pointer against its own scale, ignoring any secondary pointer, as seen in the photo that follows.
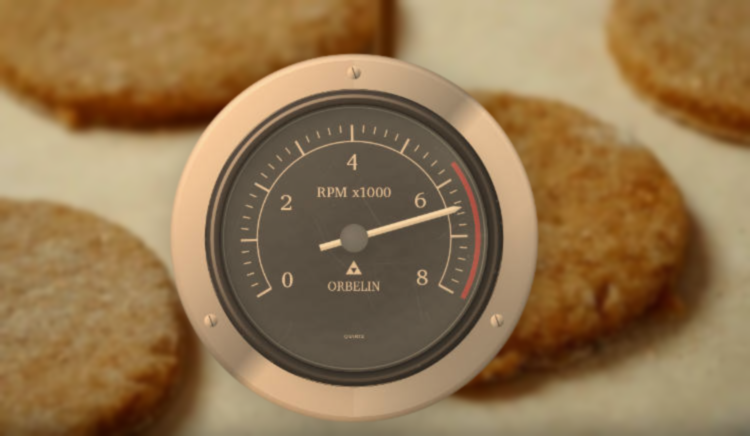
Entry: 6500 rpm
